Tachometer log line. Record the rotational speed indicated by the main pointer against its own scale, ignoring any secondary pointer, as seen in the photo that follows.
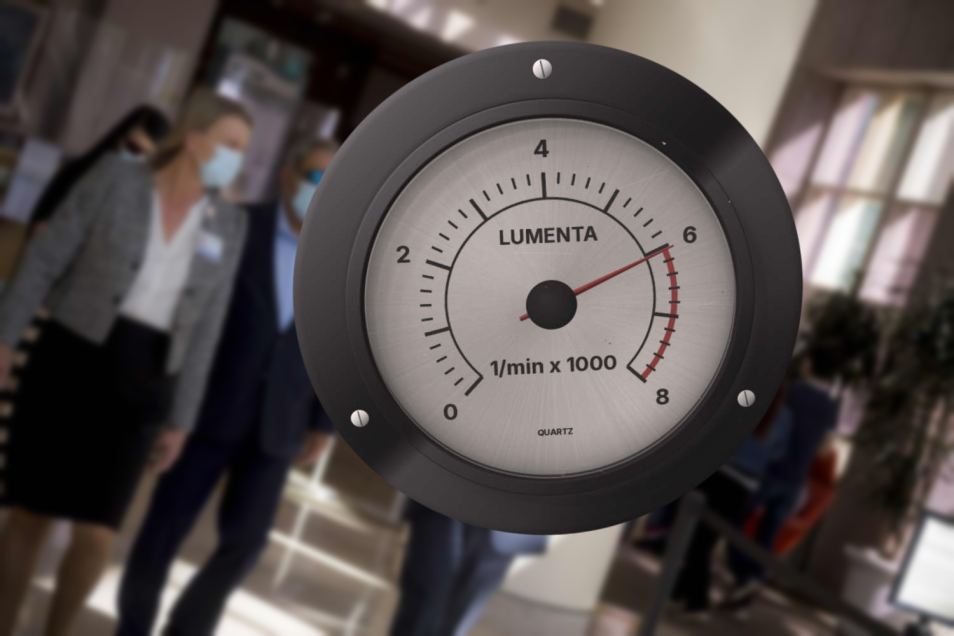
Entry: 6000 rpm
